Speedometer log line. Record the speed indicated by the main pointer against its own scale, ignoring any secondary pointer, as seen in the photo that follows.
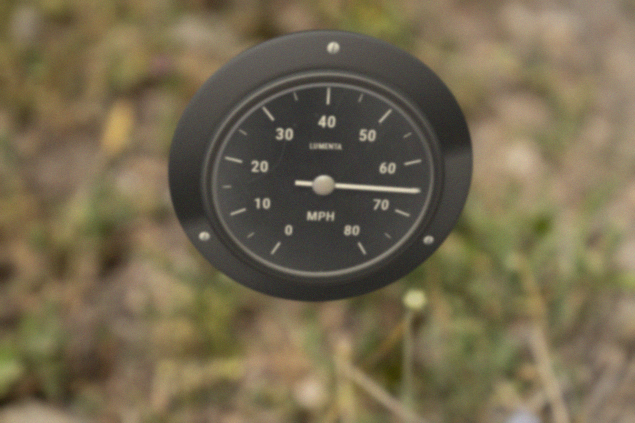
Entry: 65 mph
